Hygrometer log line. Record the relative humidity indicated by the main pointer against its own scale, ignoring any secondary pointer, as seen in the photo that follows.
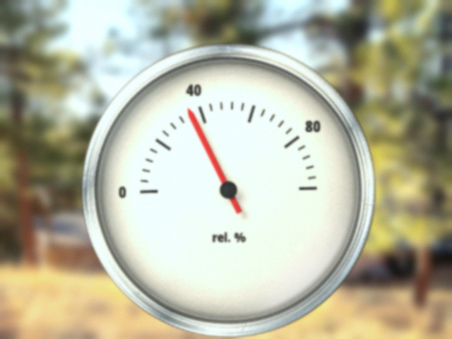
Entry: 36 %
